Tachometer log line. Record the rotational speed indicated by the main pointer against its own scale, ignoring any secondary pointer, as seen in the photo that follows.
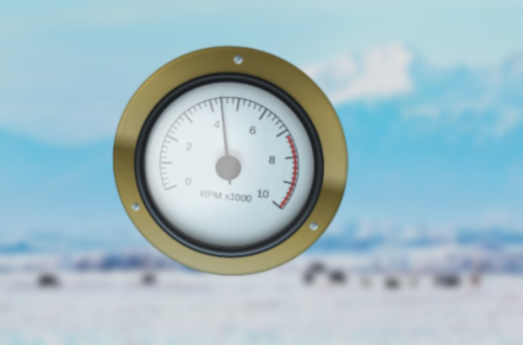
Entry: 4400 rpm
